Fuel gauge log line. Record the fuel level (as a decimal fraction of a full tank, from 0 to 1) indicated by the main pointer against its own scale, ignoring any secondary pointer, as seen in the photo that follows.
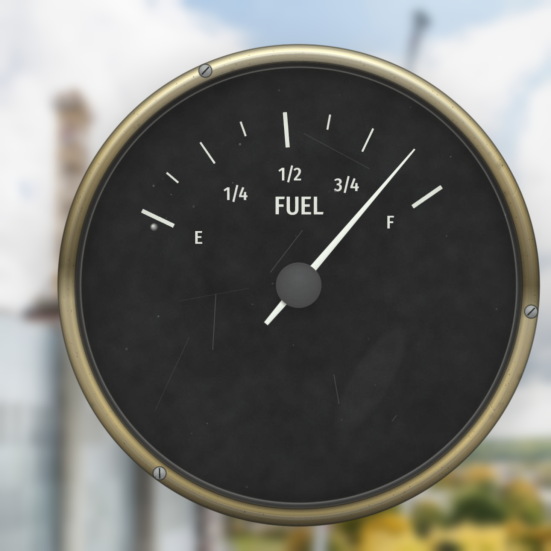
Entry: 0.875
